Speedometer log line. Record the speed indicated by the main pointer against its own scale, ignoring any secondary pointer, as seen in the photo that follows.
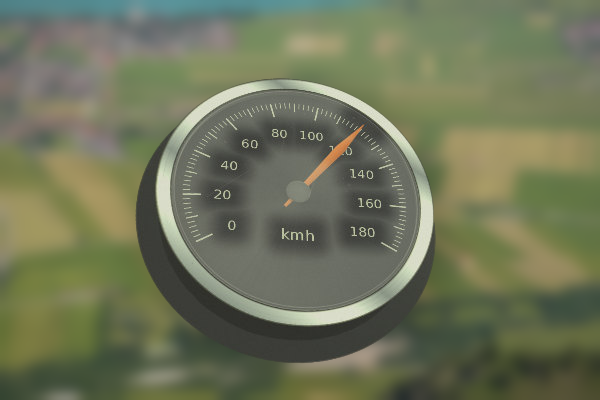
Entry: 120 km/h
